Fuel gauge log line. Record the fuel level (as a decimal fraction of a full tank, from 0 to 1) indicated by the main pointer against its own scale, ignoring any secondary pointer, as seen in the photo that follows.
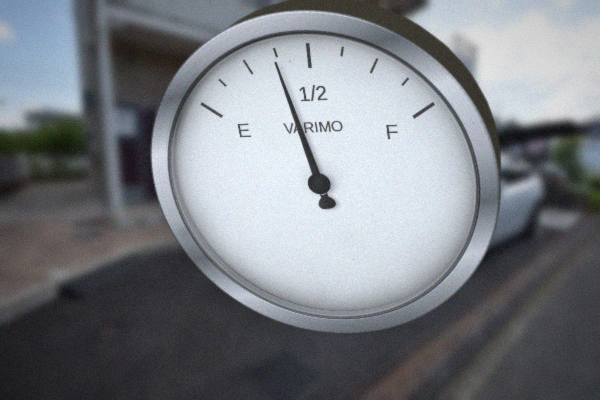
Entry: 0.375
